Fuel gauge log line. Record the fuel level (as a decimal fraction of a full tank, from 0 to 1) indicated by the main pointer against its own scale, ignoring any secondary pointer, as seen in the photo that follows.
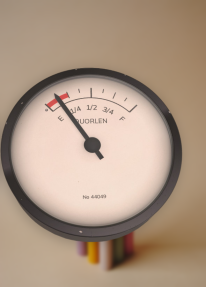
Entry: 0.125
